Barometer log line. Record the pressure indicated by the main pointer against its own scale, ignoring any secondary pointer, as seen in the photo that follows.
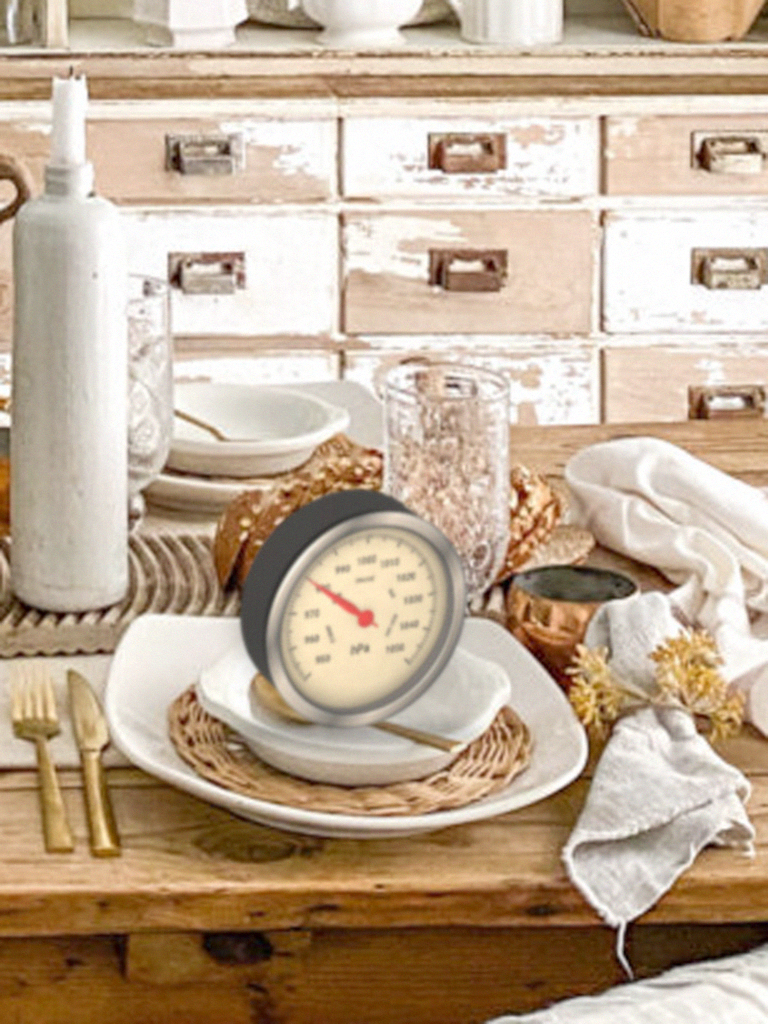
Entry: 980 hPa
